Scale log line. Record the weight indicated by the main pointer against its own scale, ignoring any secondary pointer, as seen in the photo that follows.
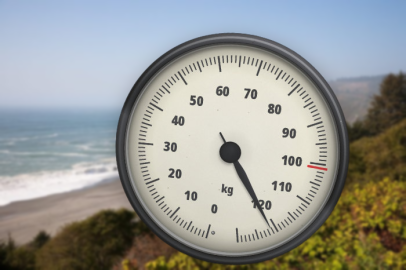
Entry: 121 kg
